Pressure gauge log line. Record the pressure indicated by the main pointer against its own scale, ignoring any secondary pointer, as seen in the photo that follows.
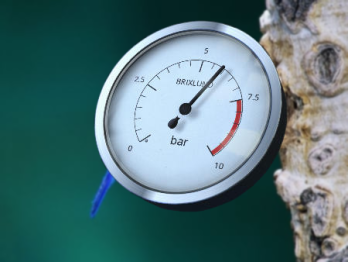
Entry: 6 bar
